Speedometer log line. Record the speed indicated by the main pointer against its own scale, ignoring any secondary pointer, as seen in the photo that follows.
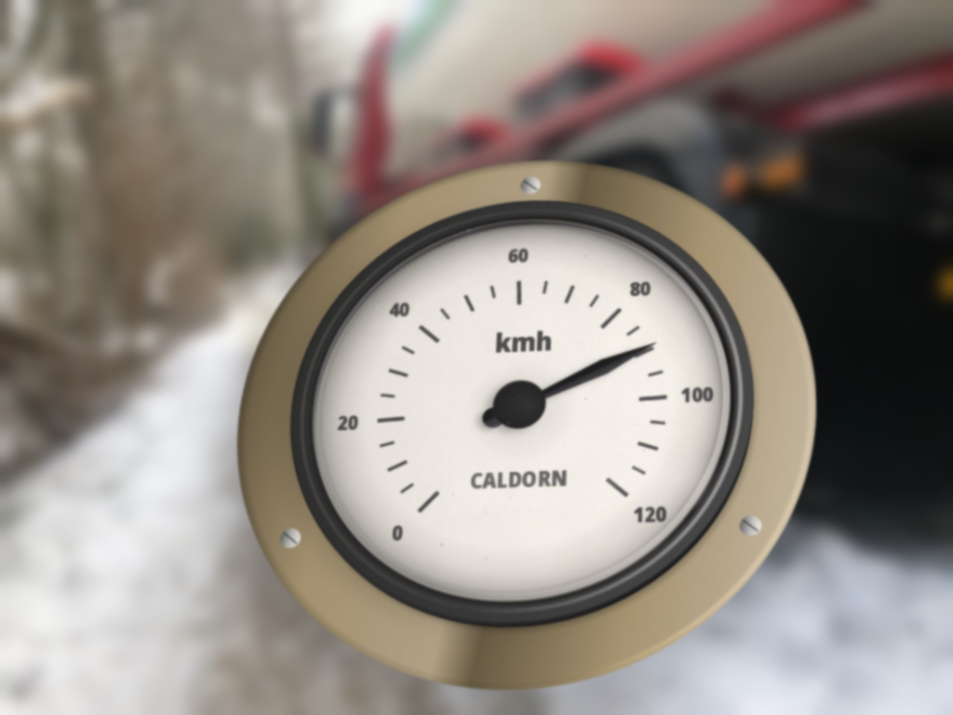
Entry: 90 km/h
